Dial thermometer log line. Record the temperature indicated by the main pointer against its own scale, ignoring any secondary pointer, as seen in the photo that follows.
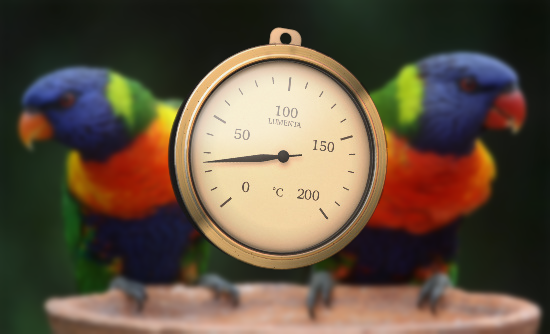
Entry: 25 °C
